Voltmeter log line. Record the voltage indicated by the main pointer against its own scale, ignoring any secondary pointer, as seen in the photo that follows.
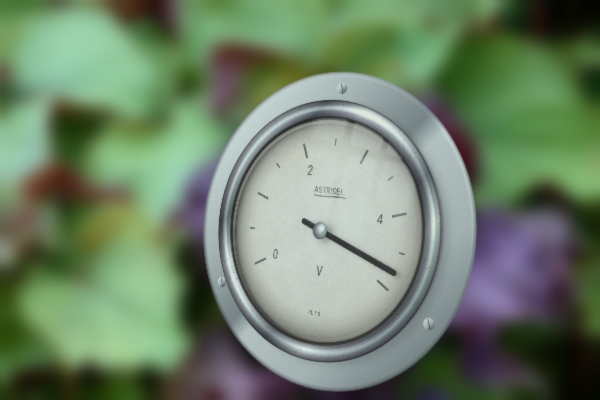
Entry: 4.75 V
